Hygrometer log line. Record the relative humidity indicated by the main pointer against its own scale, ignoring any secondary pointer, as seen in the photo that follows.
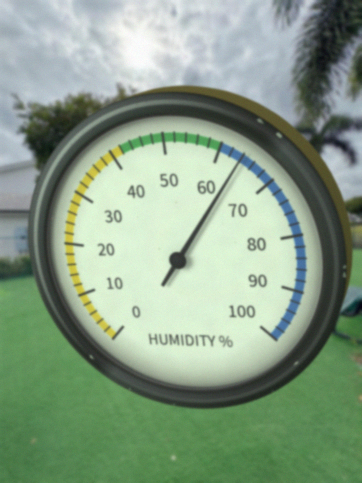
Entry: 64 %
